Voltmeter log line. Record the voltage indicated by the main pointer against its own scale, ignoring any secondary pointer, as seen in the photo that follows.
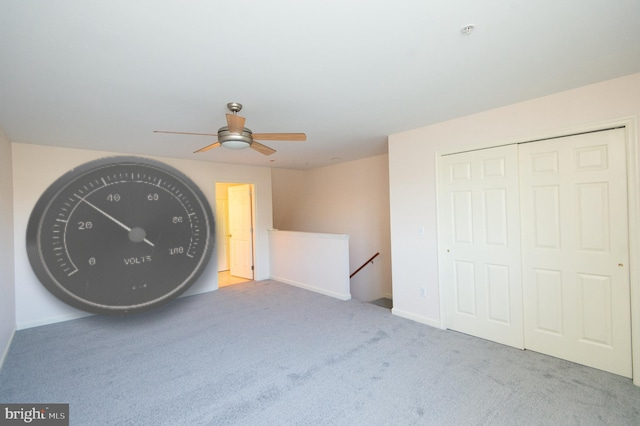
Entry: 30 V
